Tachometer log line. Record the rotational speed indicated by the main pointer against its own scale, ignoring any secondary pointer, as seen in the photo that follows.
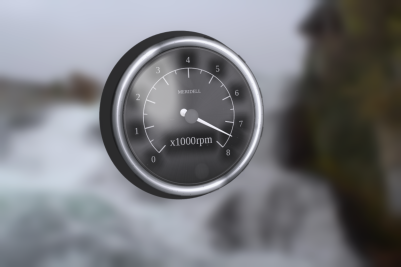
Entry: 7500 rpm
